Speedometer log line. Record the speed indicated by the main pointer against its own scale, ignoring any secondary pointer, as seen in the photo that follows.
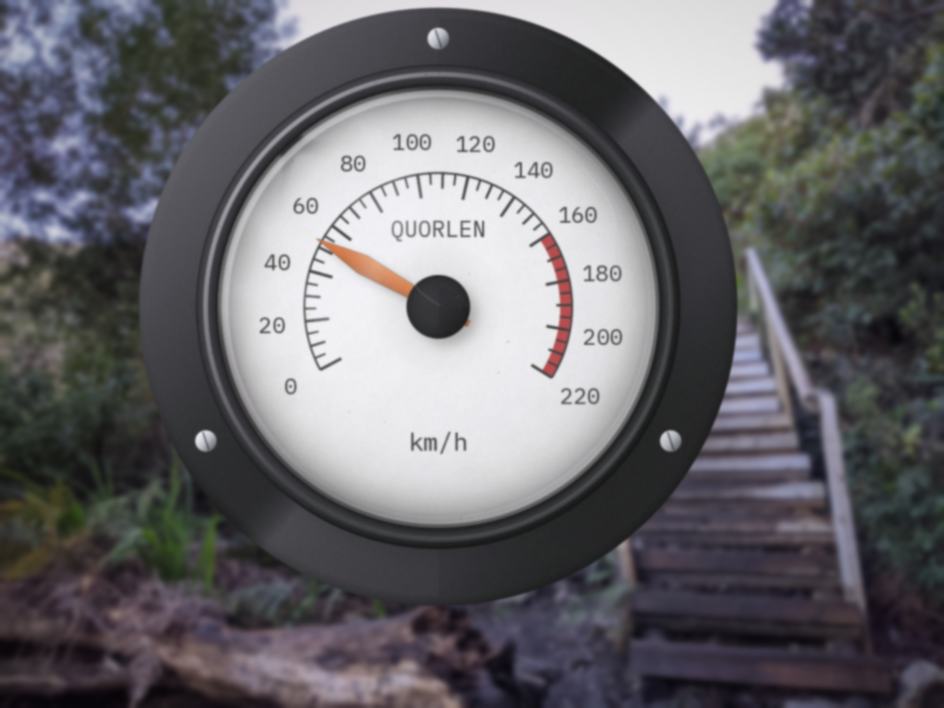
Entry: 52.5 km/h
